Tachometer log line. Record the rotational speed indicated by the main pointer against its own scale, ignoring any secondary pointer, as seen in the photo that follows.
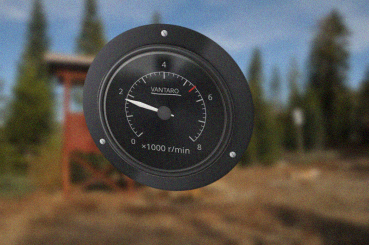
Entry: 1800 rpm
